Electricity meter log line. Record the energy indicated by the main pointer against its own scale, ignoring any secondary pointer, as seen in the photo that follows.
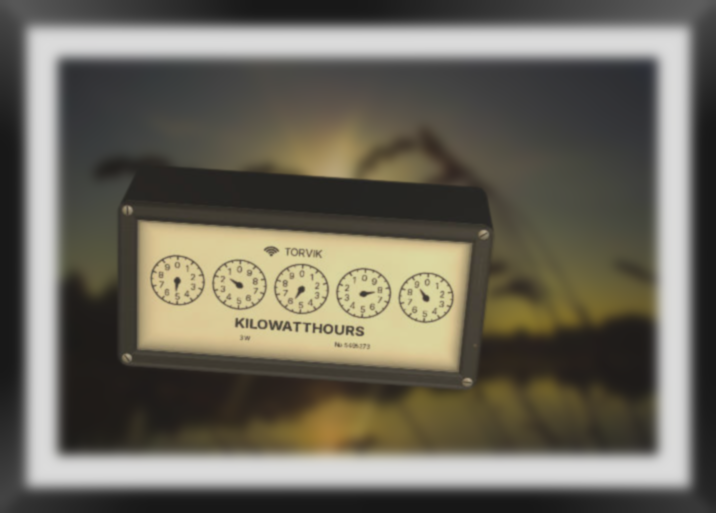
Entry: 51579 kWh
